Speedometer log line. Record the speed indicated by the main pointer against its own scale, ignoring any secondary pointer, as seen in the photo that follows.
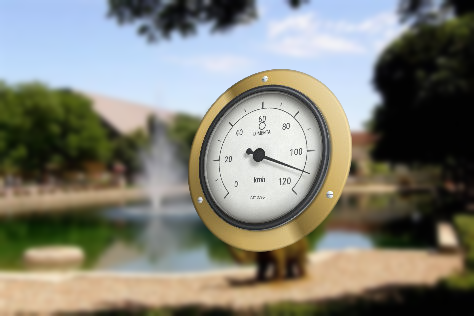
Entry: 110 km/h
